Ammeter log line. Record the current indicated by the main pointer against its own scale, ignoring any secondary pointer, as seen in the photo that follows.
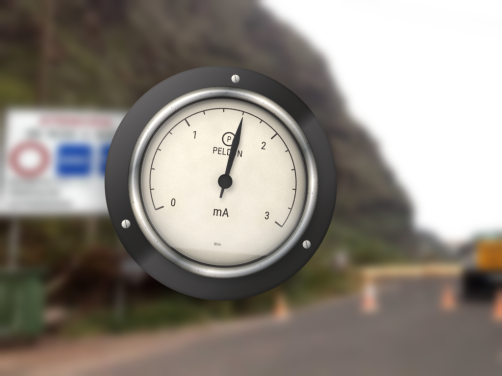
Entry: 1.6 mA
